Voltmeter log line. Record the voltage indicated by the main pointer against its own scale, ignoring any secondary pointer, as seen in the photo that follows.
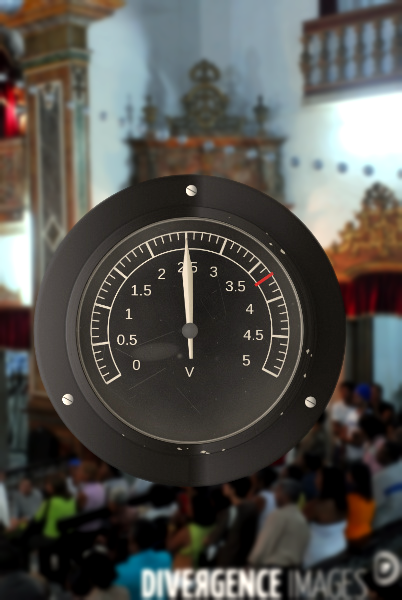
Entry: 2.5 V
